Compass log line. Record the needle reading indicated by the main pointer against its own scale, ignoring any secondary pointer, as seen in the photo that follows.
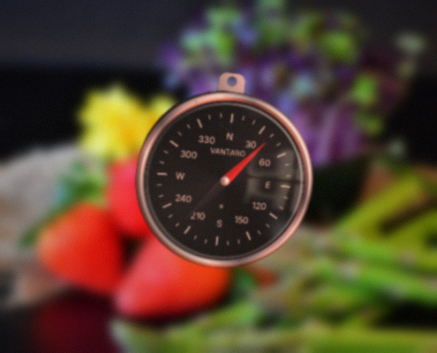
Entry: 40 °
